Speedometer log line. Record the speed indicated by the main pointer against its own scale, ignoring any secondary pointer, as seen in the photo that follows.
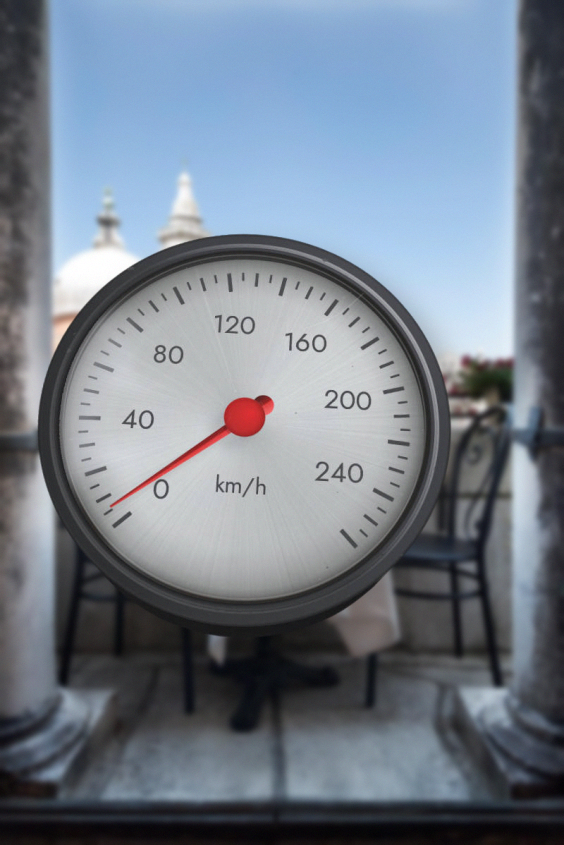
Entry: 5 km/h
